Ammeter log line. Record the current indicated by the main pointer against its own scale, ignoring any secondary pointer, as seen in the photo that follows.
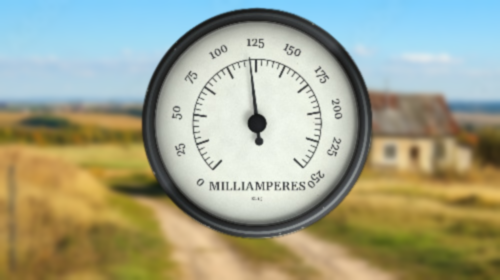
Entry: 120 mA
